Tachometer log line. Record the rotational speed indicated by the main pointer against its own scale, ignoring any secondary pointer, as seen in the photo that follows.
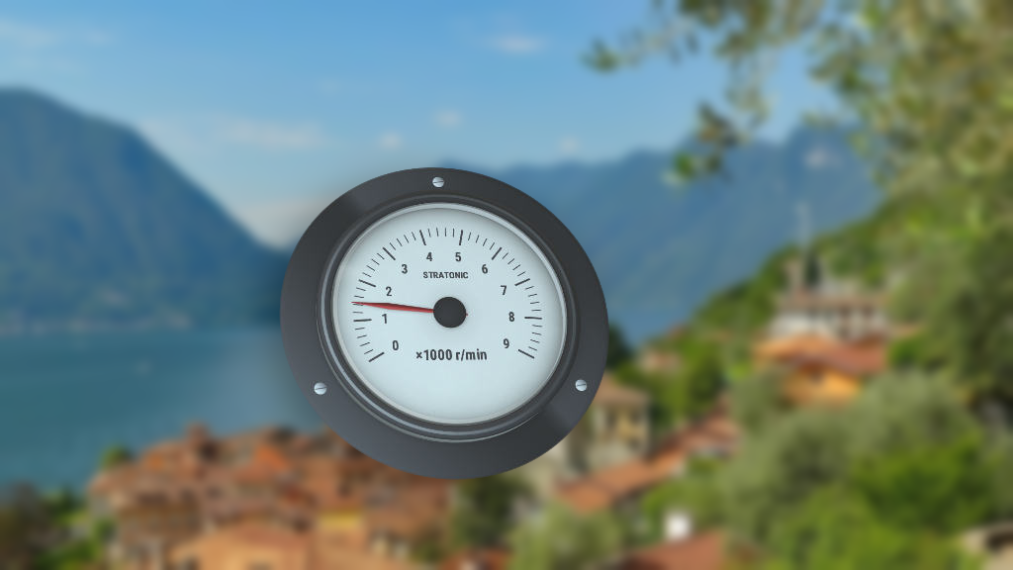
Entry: 1400 rpm
